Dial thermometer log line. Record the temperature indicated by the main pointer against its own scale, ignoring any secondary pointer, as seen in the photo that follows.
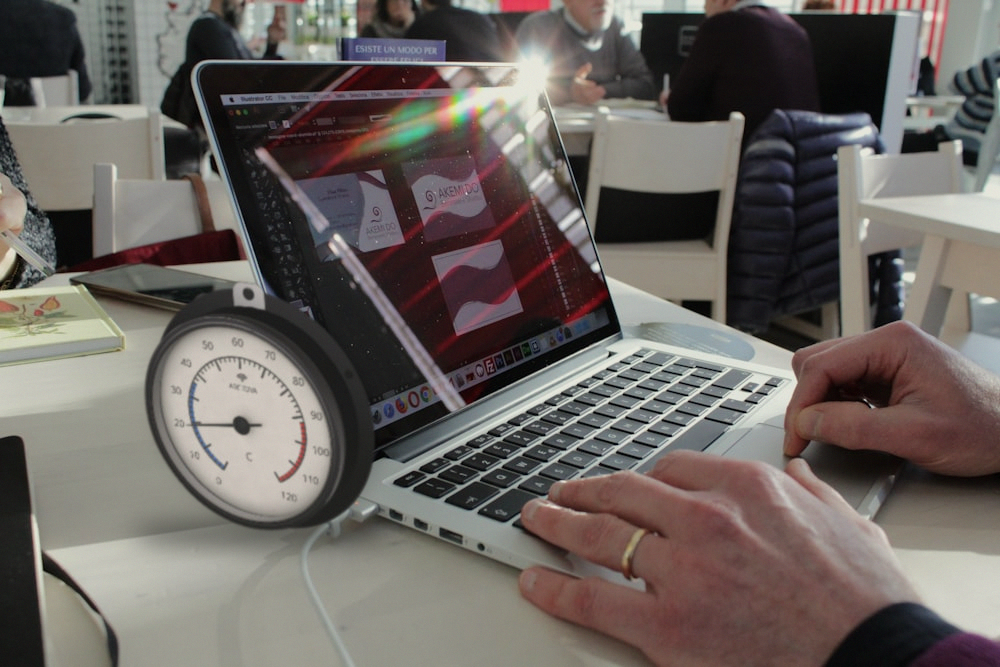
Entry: 20 °C
